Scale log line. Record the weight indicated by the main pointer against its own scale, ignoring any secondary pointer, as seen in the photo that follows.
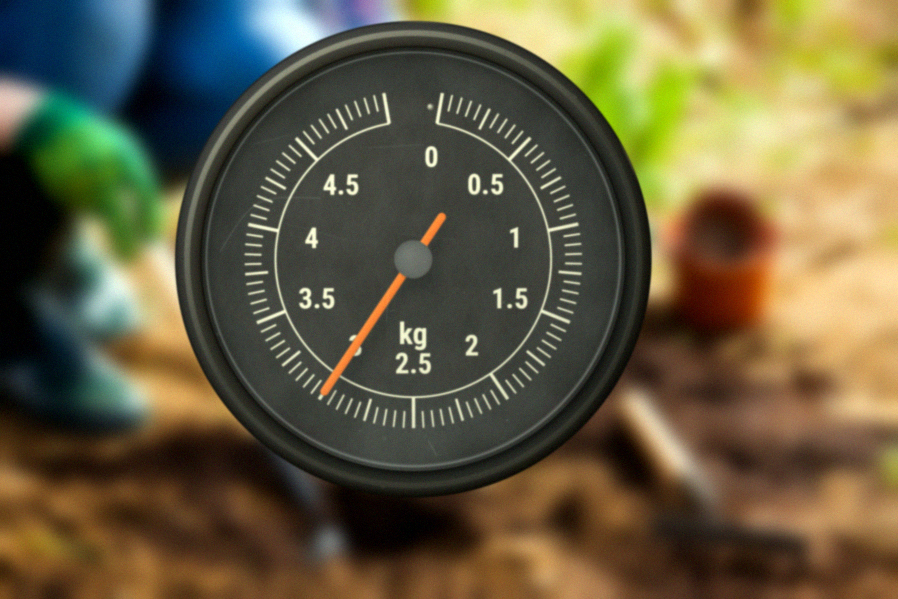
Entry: 3 kg
